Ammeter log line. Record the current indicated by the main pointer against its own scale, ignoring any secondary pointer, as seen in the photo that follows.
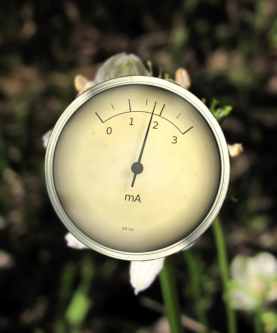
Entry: 1.75 mA
